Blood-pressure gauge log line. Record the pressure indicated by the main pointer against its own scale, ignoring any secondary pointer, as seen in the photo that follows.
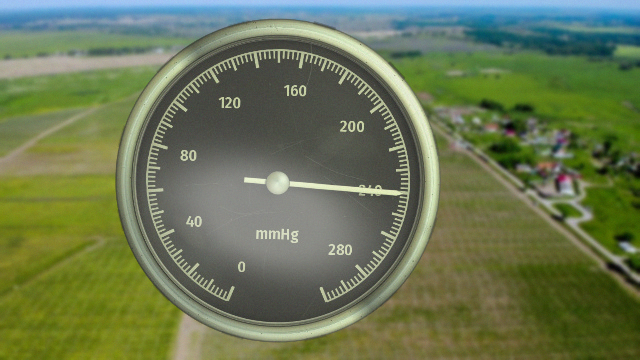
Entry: 240 mmHg
